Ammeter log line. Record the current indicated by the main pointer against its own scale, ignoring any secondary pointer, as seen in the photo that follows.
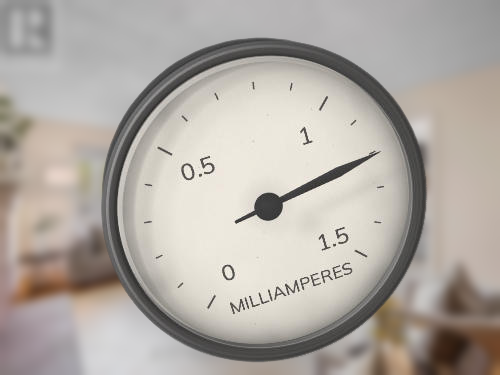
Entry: 1.2 mA
